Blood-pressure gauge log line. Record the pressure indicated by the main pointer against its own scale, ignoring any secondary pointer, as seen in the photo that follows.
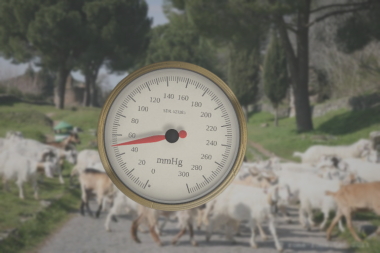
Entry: 50 mmHg
